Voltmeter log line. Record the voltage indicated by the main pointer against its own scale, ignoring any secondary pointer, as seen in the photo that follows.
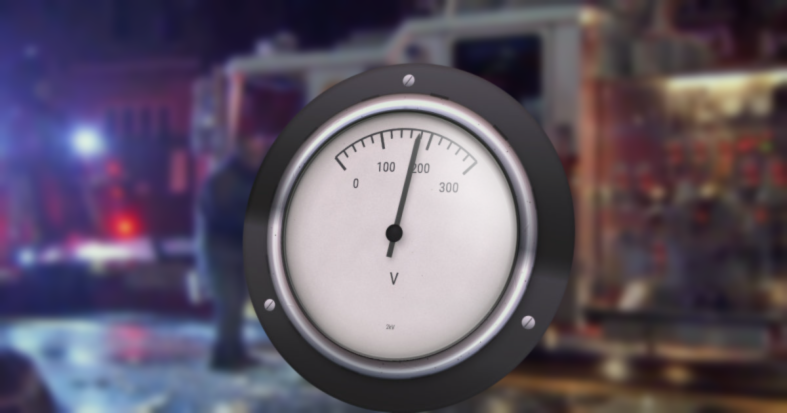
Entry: 180 V
